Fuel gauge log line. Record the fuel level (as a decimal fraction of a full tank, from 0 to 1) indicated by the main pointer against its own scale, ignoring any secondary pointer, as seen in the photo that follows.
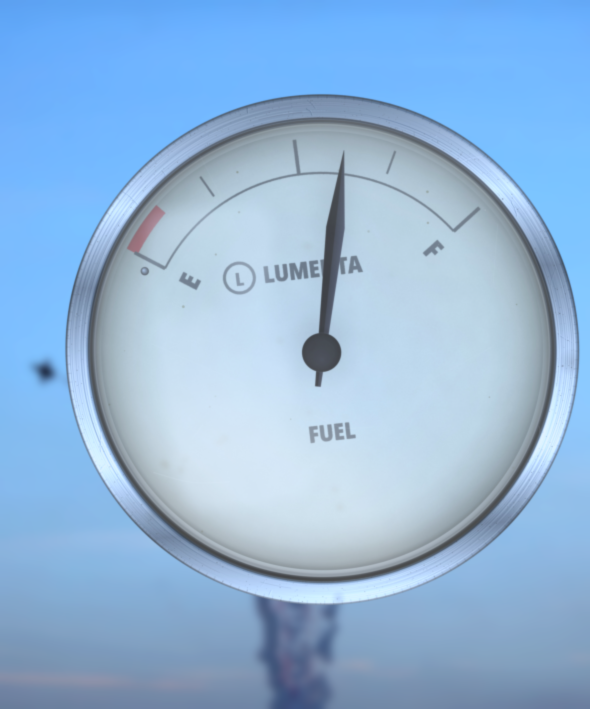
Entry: 0.625
